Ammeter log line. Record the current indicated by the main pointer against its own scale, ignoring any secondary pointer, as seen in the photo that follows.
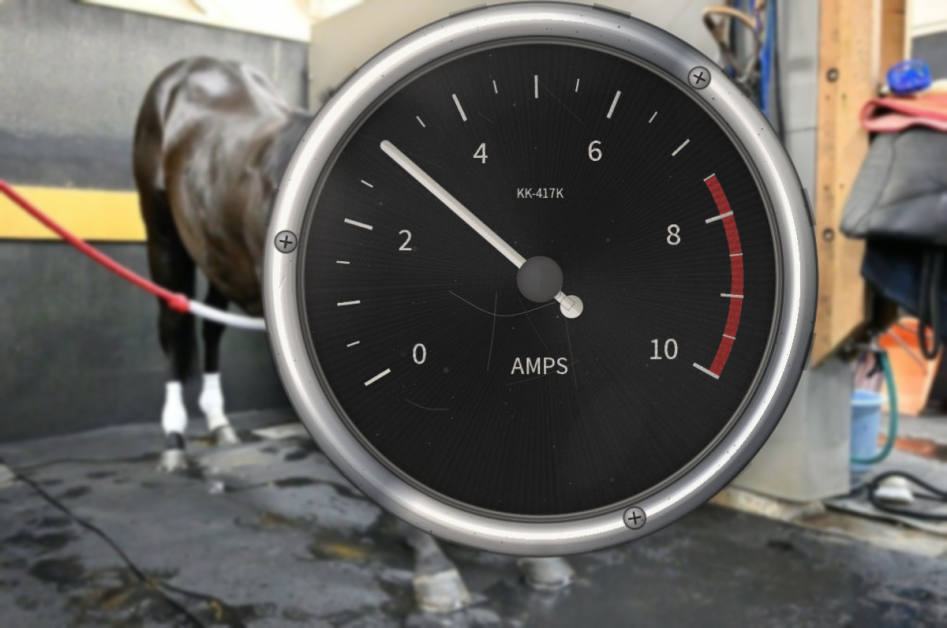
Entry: 3 A
